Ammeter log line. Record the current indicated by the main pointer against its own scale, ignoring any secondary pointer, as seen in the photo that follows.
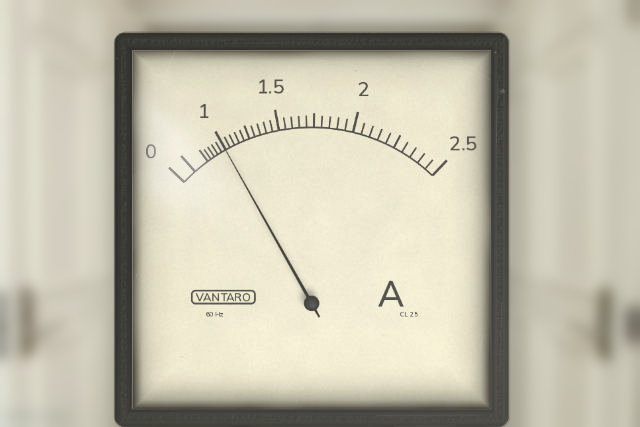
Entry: 1 A
